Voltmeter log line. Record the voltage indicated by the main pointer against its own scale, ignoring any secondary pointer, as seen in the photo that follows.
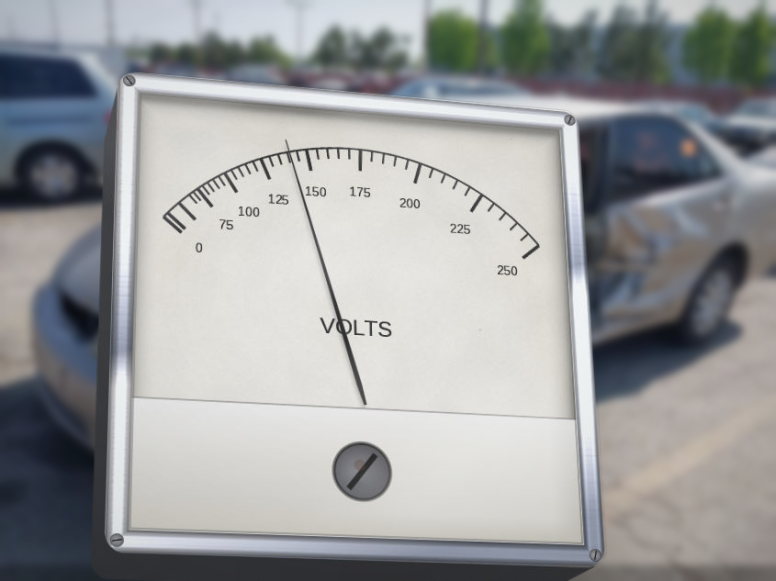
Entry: 140 V
